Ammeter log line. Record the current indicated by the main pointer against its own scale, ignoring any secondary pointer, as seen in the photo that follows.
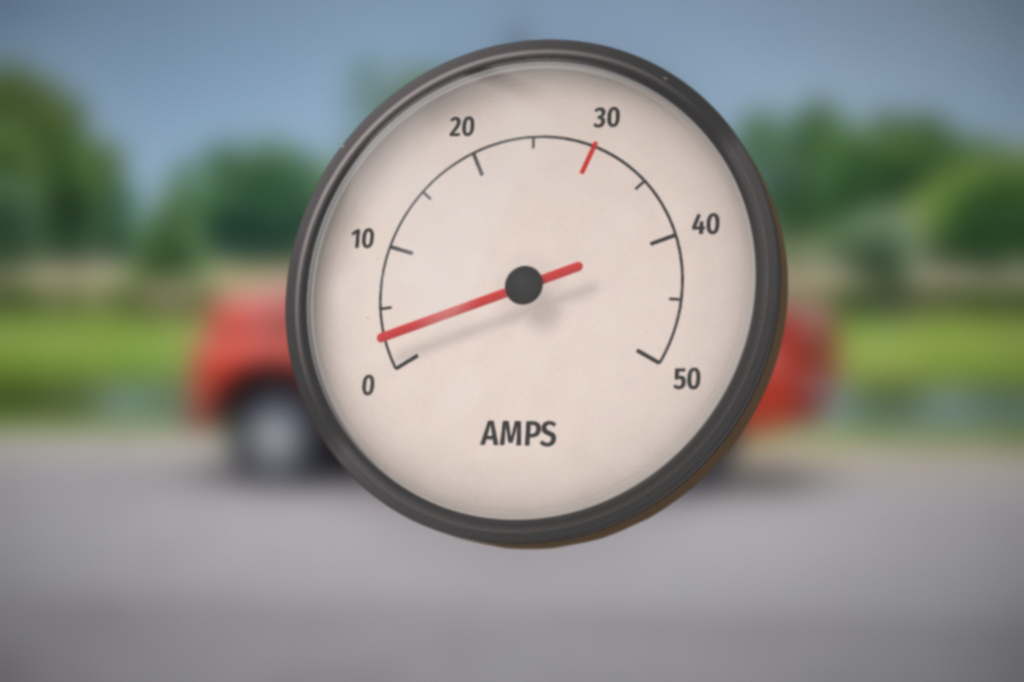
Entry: 2.5 A
